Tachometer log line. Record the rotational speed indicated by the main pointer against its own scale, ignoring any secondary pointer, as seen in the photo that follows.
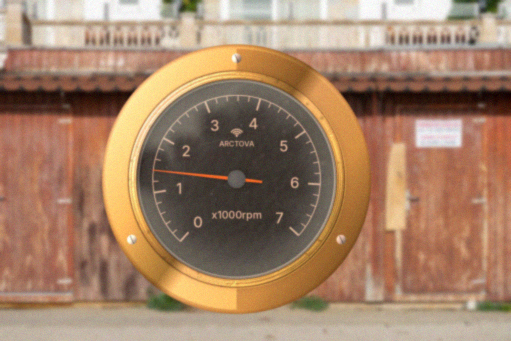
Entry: 1400 rpm
